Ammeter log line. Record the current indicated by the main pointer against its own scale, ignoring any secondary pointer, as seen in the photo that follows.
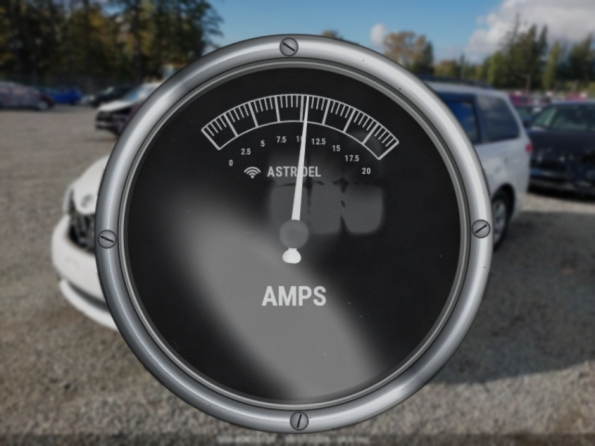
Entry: 10.5 A
